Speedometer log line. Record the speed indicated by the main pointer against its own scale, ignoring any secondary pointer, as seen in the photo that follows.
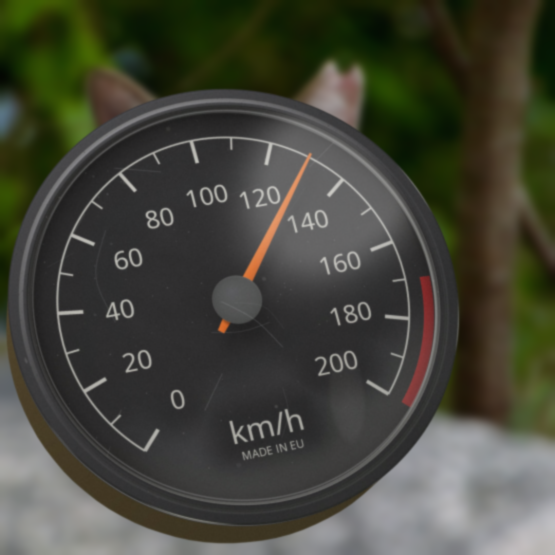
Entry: 130 km/h
